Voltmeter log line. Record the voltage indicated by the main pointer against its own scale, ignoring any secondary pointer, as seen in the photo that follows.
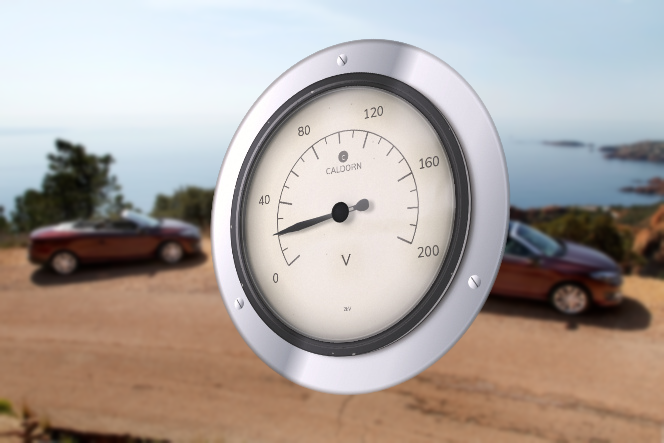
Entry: 20 V
